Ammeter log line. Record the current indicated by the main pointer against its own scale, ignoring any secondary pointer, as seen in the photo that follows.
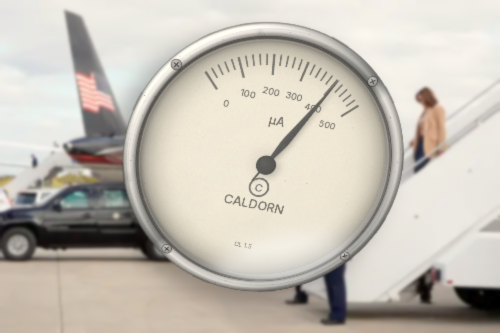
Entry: 400 µA
